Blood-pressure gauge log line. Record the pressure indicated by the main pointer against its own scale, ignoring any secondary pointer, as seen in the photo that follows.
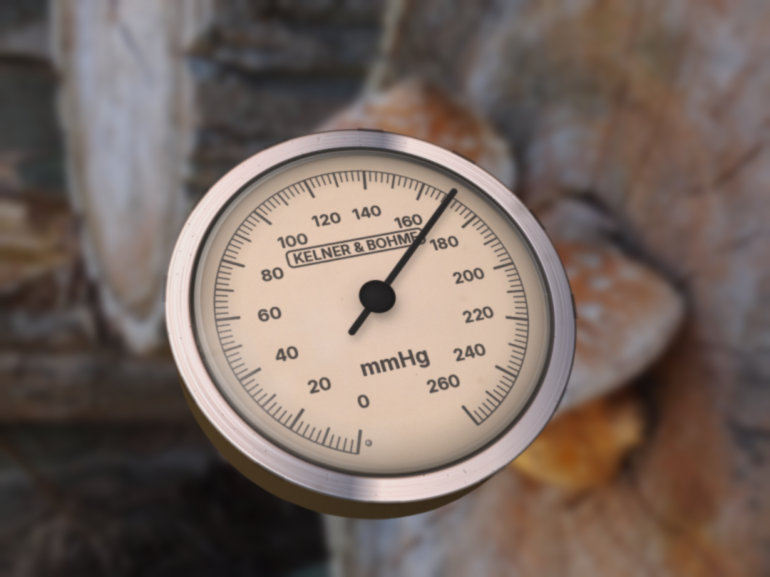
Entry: 170 mmHg
